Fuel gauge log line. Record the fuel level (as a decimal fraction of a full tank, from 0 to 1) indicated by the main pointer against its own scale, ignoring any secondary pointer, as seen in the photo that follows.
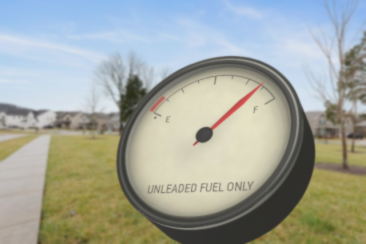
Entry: 0.875
